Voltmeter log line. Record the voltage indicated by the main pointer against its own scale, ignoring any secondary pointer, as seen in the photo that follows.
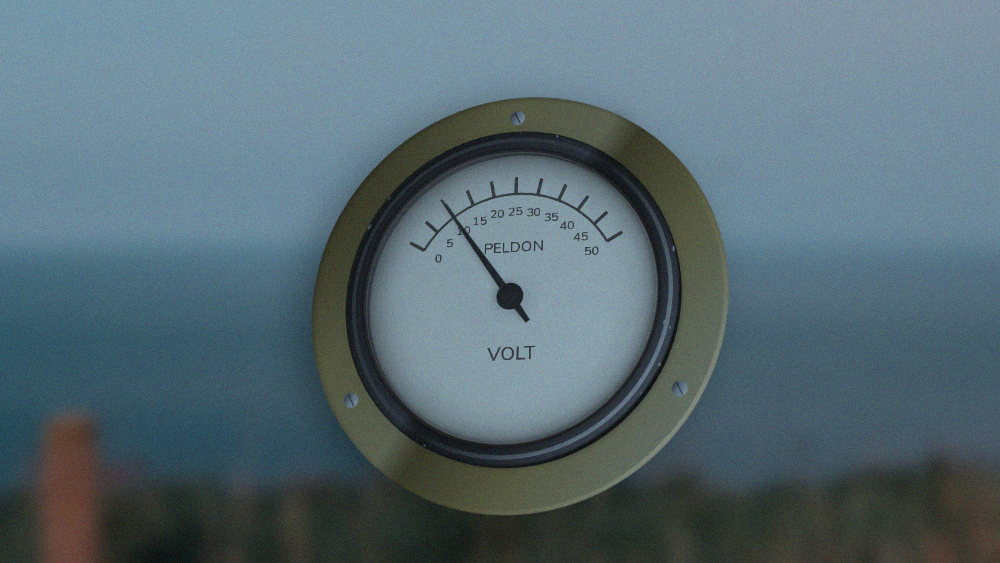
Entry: 10 V
